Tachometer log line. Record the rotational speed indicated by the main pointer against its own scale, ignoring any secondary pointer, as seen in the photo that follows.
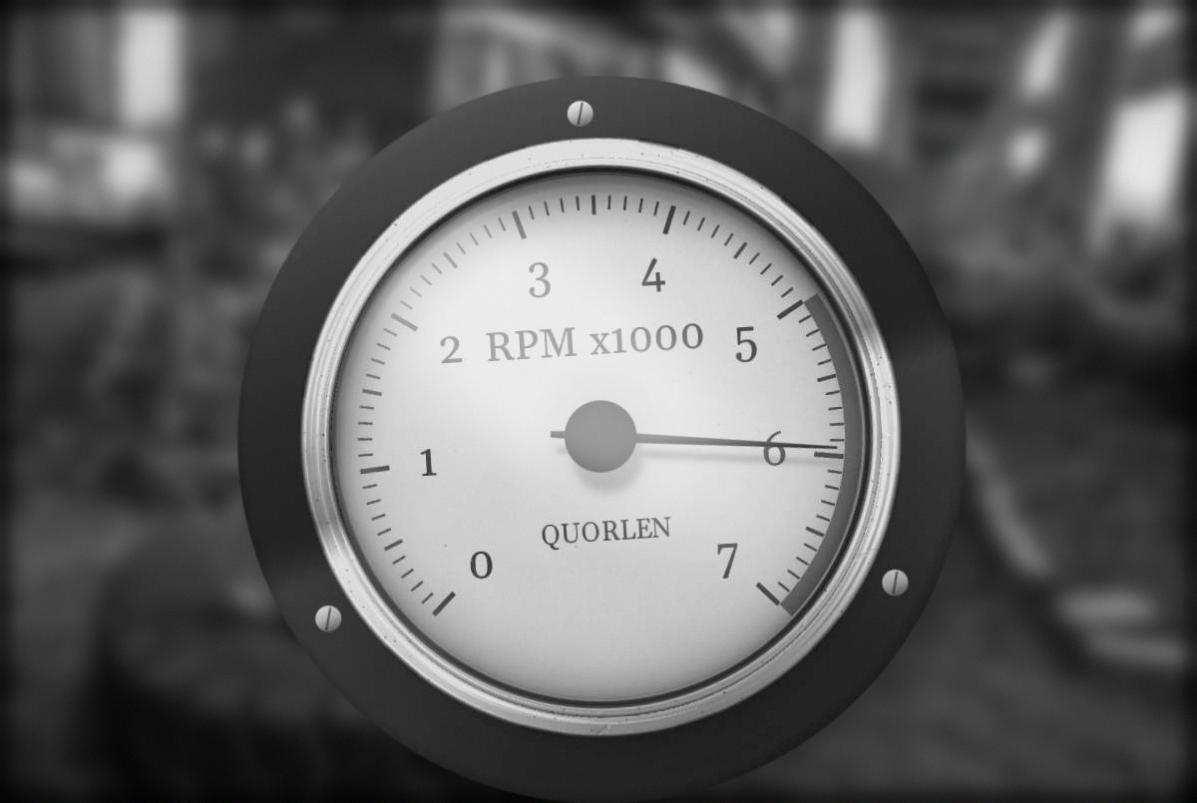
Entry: 5950 rpm
